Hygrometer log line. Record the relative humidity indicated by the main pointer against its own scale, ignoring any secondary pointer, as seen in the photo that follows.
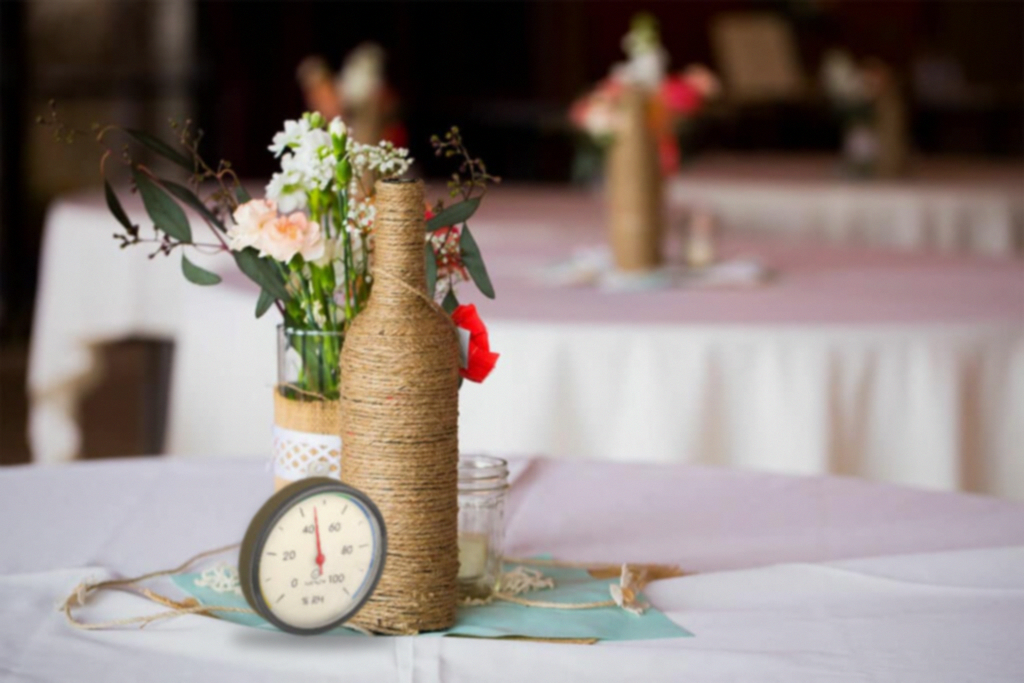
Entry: 45 %
